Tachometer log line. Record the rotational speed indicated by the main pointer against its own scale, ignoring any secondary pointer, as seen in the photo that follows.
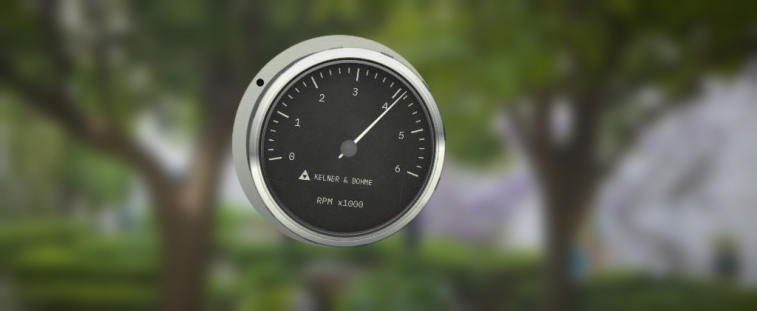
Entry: 4100 rpm
